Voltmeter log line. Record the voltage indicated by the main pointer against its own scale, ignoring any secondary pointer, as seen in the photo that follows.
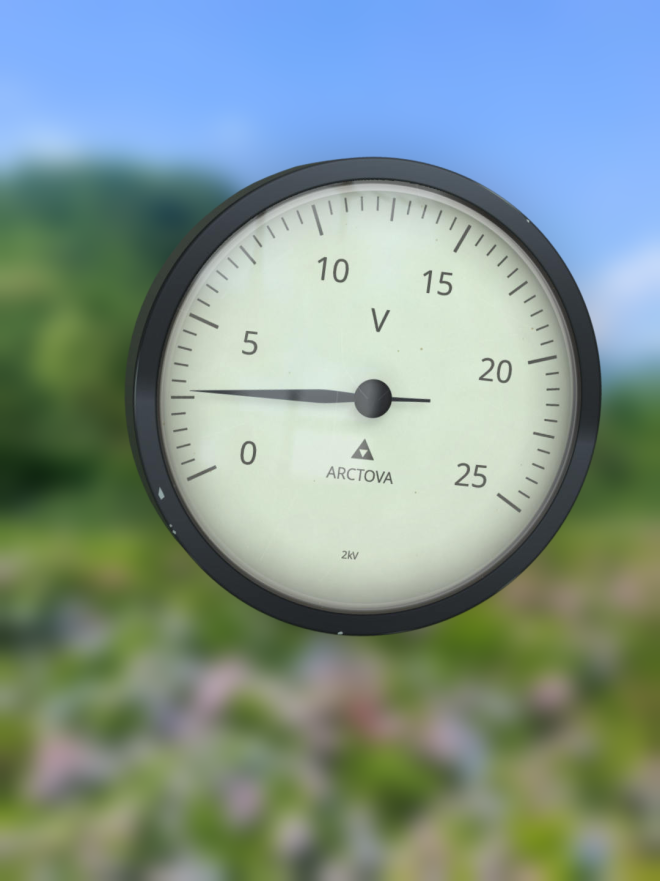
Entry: 2.75 V
